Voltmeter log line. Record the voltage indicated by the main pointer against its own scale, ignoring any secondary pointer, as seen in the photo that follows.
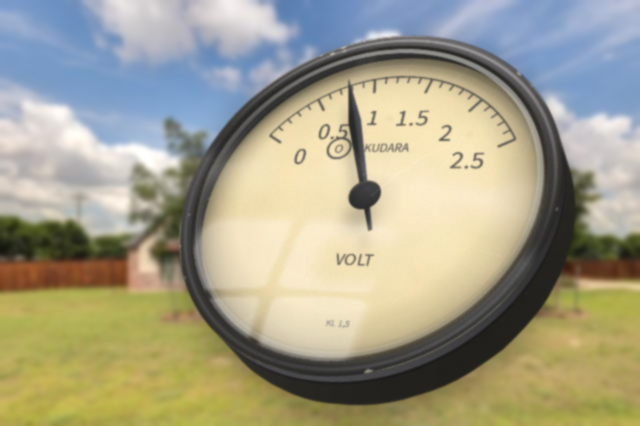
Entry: 0.8 V
